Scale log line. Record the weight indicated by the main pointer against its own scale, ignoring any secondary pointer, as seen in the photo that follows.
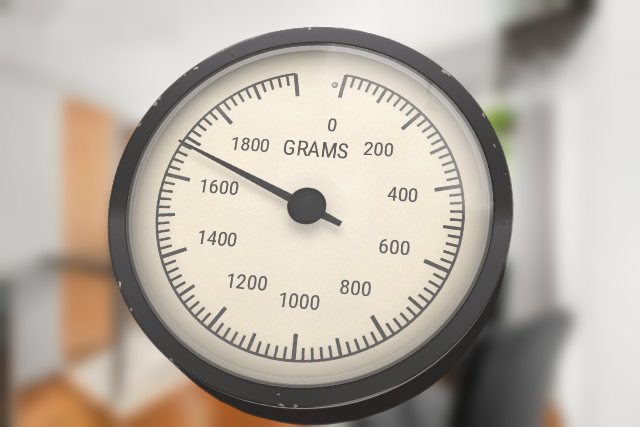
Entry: 1680 g
